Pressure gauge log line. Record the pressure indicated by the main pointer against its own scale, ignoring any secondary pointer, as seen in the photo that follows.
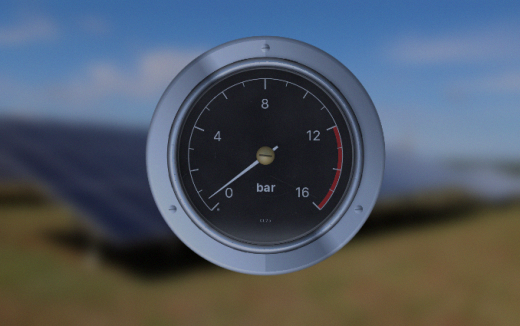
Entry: 0.5 bar
